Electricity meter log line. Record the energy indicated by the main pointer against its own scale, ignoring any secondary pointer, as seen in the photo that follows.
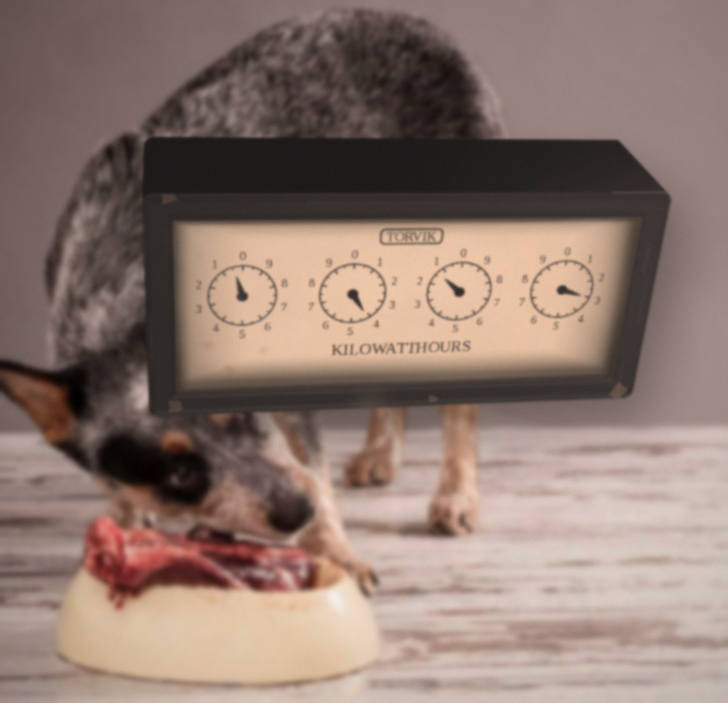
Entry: 413 kWh
